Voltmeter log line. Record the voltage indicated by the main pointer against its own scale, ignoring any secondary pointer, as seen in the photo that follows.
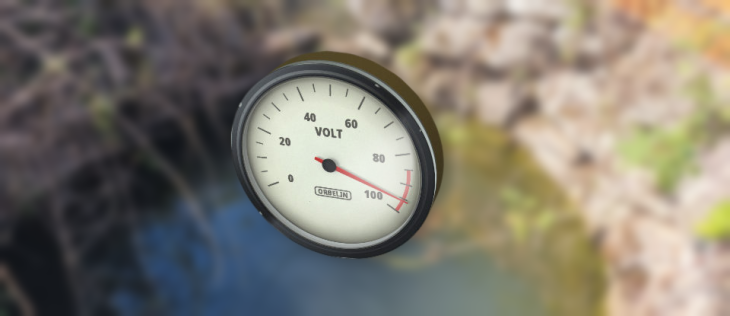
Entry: 95 V
